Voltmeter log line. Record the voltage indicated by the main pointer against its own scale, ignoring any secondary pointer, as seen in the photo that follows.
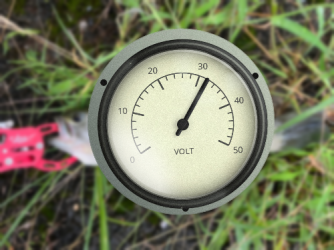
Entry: 32 V
